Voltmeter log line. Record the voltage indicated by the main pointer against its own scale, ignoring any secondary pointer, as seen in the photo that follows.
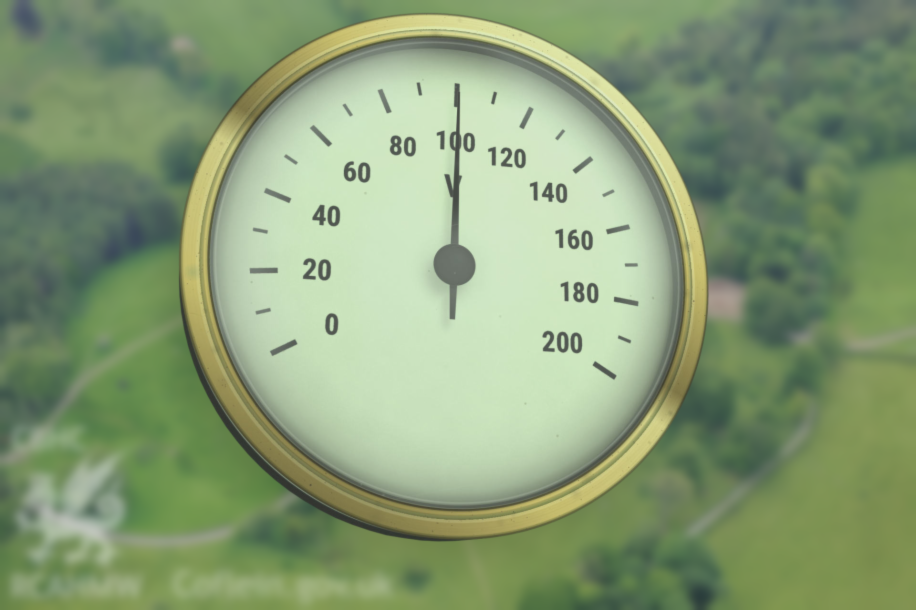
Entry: 100 V
